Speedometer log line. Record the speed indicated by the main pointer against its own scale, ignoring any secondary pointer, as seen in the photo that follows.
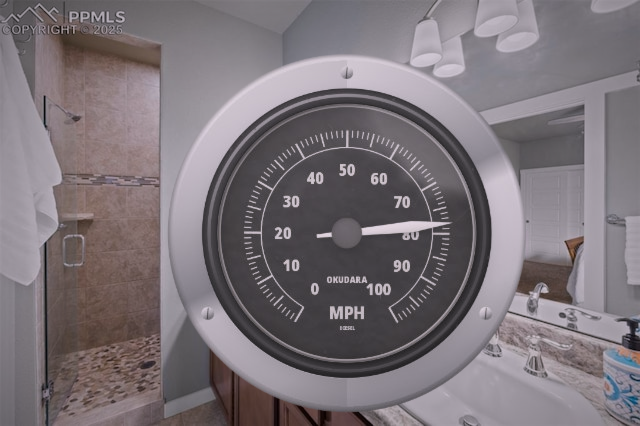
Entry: 78 mph
